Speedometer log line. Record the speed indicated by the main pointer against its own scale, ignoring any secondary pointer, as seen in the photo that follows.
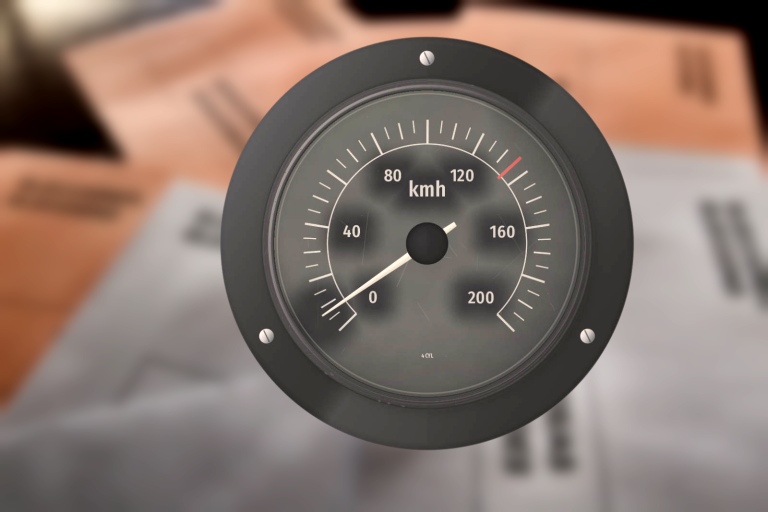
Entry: 7.5 km/h
